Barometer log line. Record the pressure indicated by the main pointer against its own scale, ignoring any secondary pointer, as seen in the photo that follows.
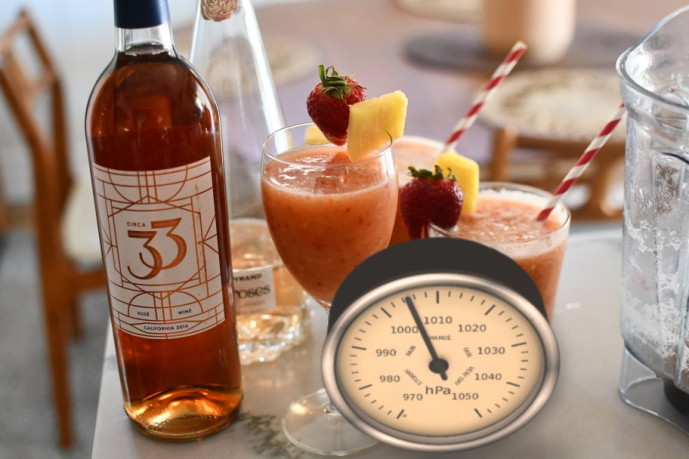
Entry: 1005 hPa
